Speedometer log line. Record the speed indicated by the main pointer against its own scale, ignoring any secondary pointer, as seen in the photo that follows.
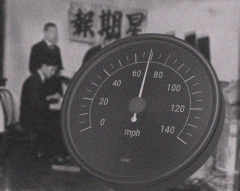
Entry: 70 mph
